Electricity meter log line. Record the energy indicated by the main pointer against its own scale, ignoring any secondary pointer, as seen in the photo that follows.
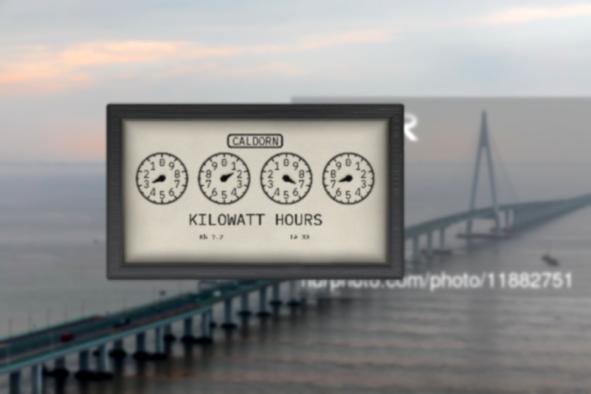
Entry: 3167 kWh
